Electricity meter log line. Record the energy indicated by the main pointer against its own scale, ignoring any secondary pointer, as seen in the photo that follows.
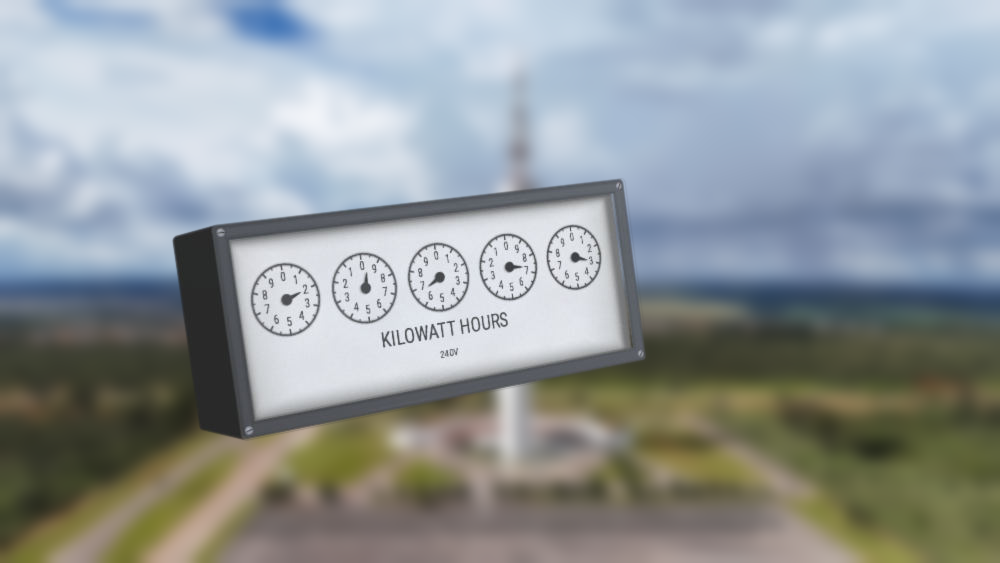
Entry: 19673 kWh
